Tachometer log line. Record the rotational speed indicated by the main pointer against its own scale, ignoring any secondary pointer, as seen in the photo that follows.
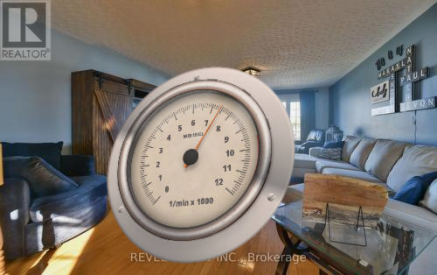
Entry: 7500 rpm
